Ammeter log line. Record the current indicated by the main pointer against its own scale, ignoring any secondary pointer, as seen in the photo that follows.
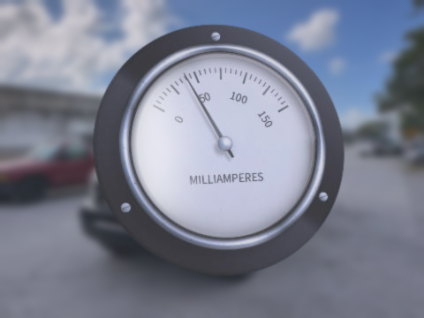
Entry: 40 mA
